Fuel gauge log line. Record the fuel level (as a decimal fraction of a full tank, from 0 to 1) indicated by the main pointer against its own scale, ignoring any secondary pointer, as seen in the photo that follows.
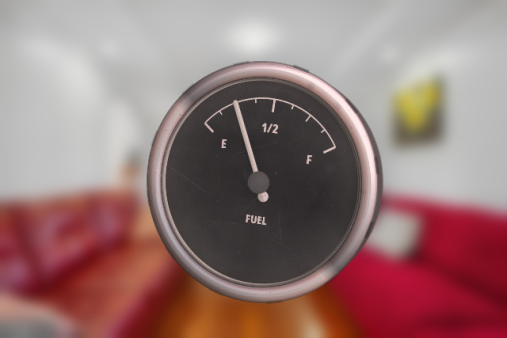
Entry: 0.25
